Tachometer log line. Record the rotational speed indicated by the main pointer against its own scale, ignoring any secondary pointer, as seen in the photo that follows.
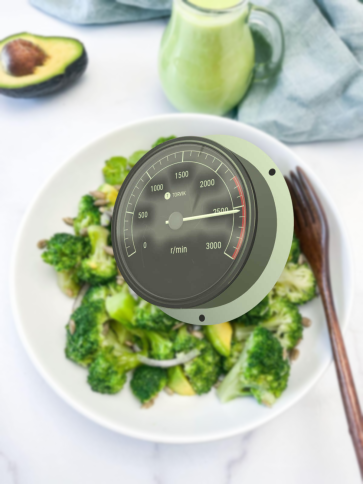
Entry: 2550 rpm
